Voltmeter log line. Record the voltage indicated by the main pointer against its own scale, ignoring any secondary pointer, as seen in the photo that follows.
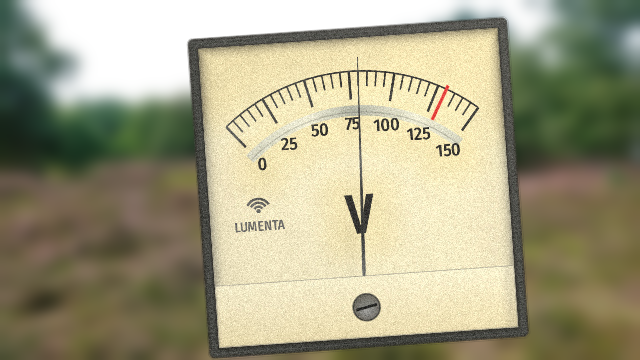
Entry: 80 V
